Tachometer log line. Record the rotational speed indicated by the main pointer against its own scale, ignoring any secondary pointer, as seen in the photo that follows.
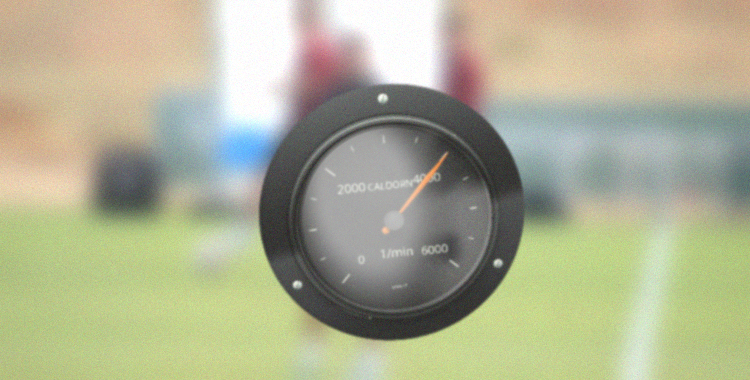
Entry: 4000 rpm
